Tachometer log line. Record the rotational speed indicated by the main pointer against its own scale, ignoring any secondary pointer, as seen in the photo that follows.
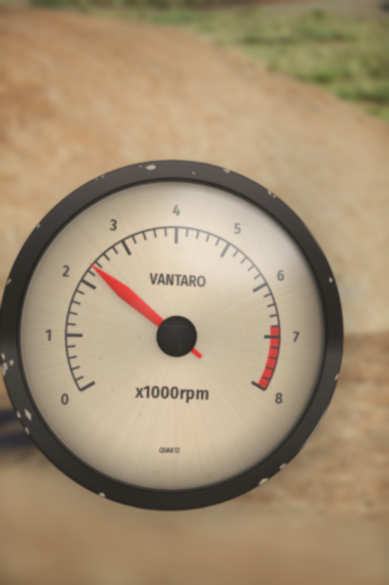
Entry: 2300 rpm
